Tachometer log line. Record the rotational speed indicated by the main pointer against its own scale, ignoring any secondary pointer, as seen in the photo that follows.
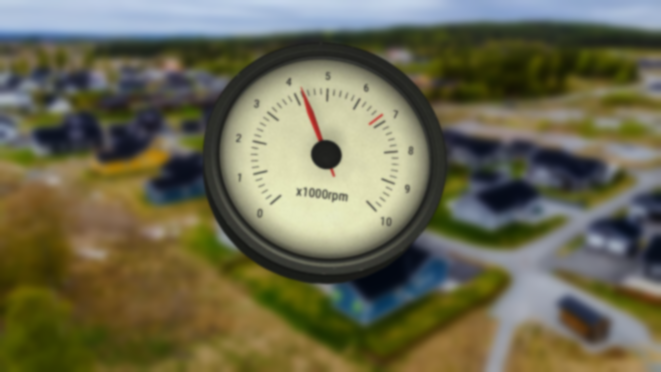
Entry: 4200 rpm
